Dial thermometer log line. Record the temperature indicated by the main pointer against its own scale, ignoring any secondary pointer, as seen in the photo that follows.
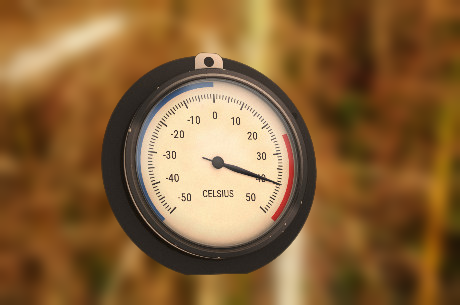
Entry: 40 °C
